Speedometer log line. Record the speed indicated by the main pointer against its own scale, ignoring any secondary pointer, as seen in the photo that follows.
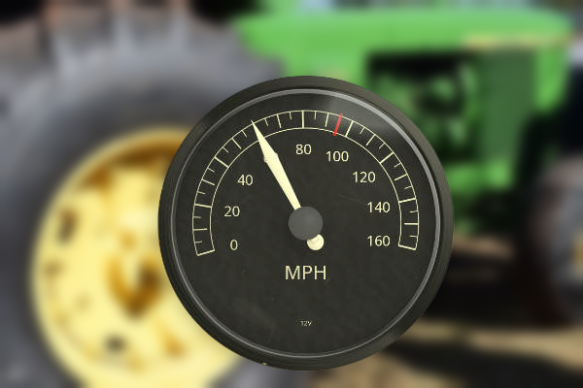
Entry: 60 mph
